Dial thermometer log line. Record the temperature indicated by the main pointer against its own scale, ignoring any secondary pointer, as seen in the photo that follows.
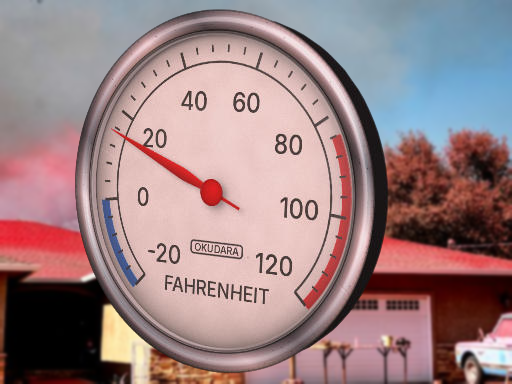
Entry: 16 °F
